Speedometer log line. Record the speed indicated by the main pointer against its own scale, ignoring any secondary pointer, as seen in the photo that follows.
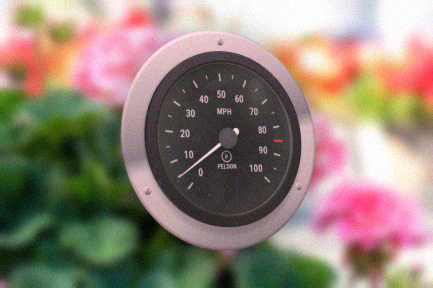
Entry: 5 mph
